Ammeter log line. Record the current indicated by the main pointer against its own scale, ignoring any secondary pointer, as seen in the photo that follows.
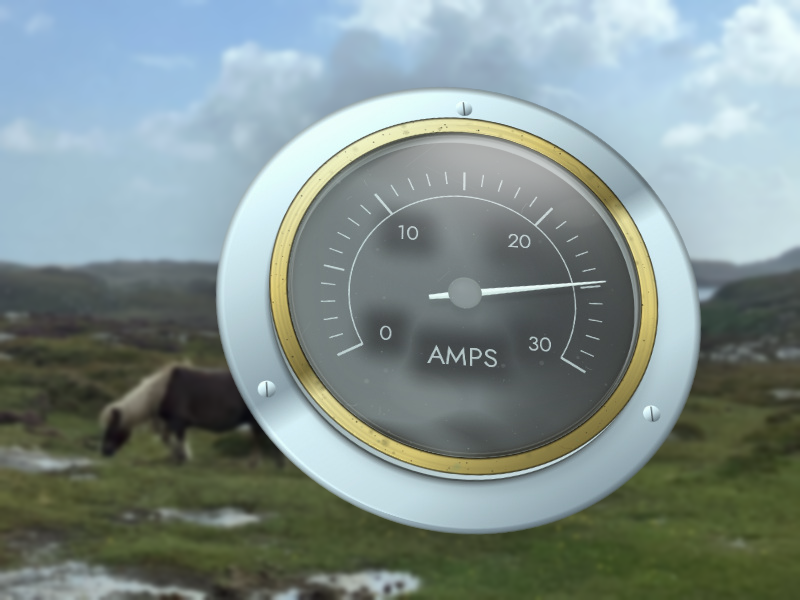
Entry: 25 A
